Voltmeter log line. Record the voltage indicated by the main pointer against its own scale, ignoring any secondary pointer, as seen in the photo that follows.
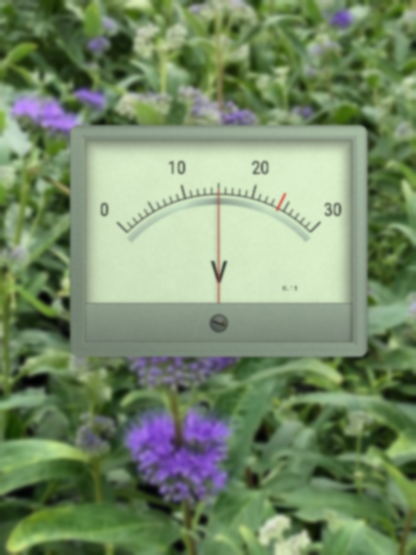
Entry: 15 V
